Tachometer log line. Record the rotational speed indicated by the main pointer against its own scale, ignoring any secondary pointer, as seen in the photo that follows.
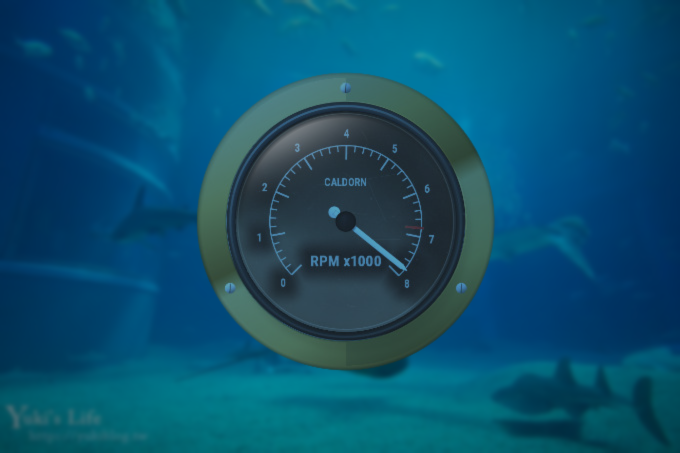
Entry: 7800 rpm
